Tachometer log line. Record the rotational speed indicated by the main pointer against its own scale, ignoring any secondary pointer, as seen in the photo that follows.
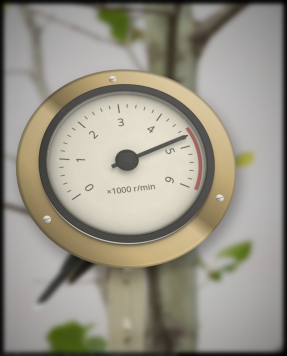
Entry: 4800 rpm
